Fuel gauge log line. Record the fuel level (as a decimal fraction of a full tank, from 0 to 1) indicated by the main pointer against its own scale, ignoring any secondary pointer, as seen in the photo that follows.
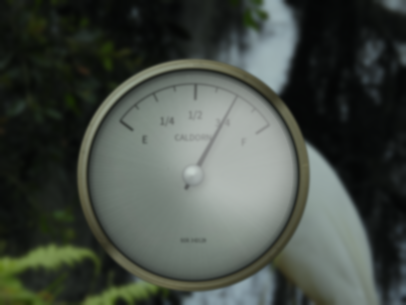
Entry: 0.75
